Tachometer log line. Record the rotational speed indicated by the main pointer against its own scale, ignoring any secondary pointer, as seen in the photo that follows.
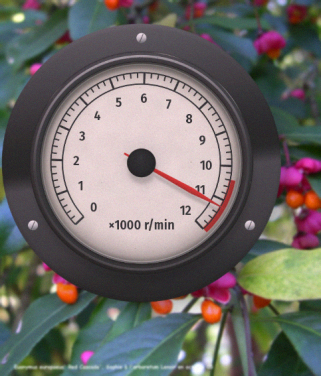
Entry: 11200 rpm
